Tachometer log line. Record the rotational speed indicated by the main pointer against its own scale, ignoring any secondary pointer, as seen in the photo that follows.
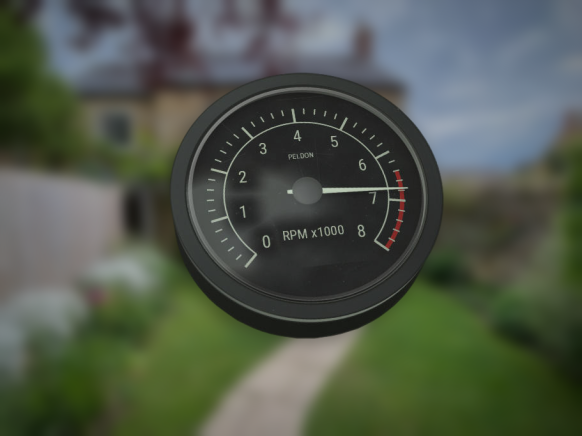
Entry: 6800 rpm
